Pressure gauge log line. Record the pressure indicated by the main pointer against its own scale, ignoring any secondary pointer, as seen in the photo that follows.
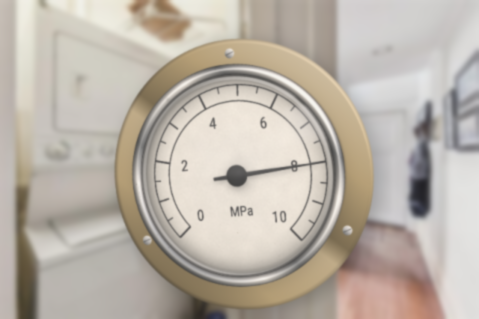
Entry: 8 MPa
